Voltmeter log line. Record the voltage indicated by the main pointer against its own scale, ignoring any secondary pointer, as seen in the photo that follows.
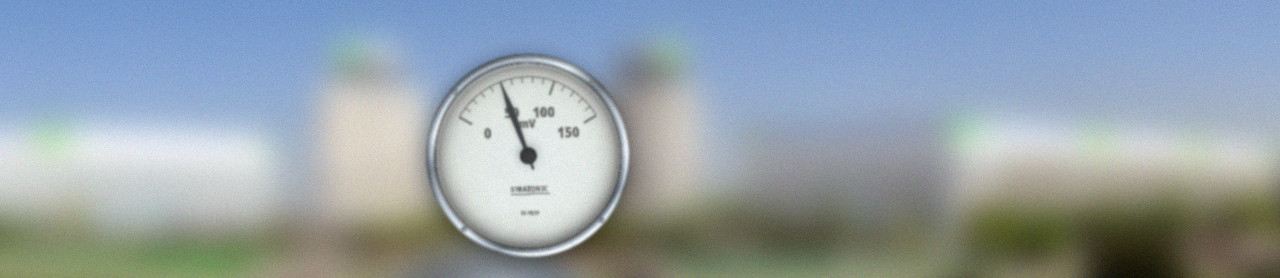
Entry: 50 mV
